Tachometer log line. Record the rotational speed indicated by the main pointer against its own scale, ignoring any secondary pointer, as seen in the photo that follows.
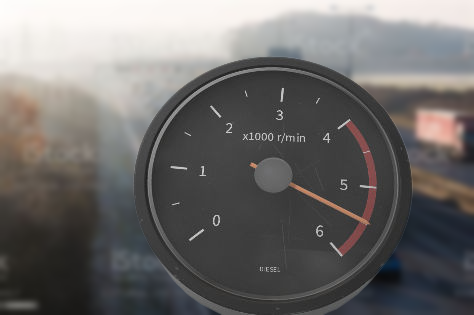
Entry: 5500 rpm
